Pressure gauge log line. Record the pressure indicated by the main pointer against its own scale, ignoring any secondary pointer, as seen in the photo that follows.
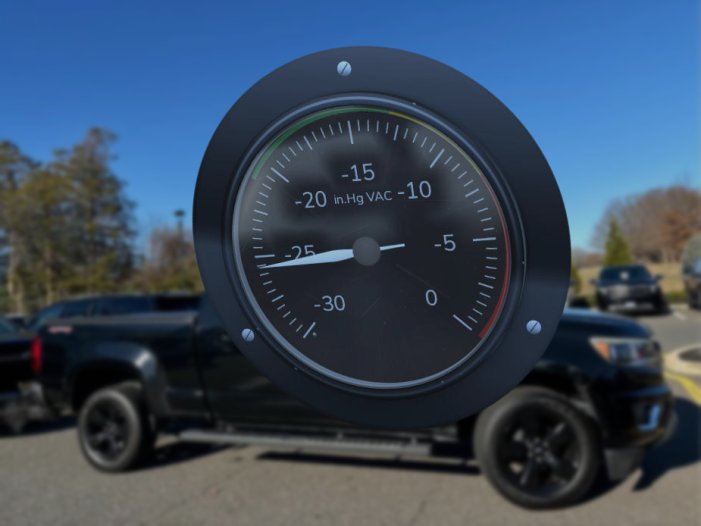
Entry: -25.5 inHg
